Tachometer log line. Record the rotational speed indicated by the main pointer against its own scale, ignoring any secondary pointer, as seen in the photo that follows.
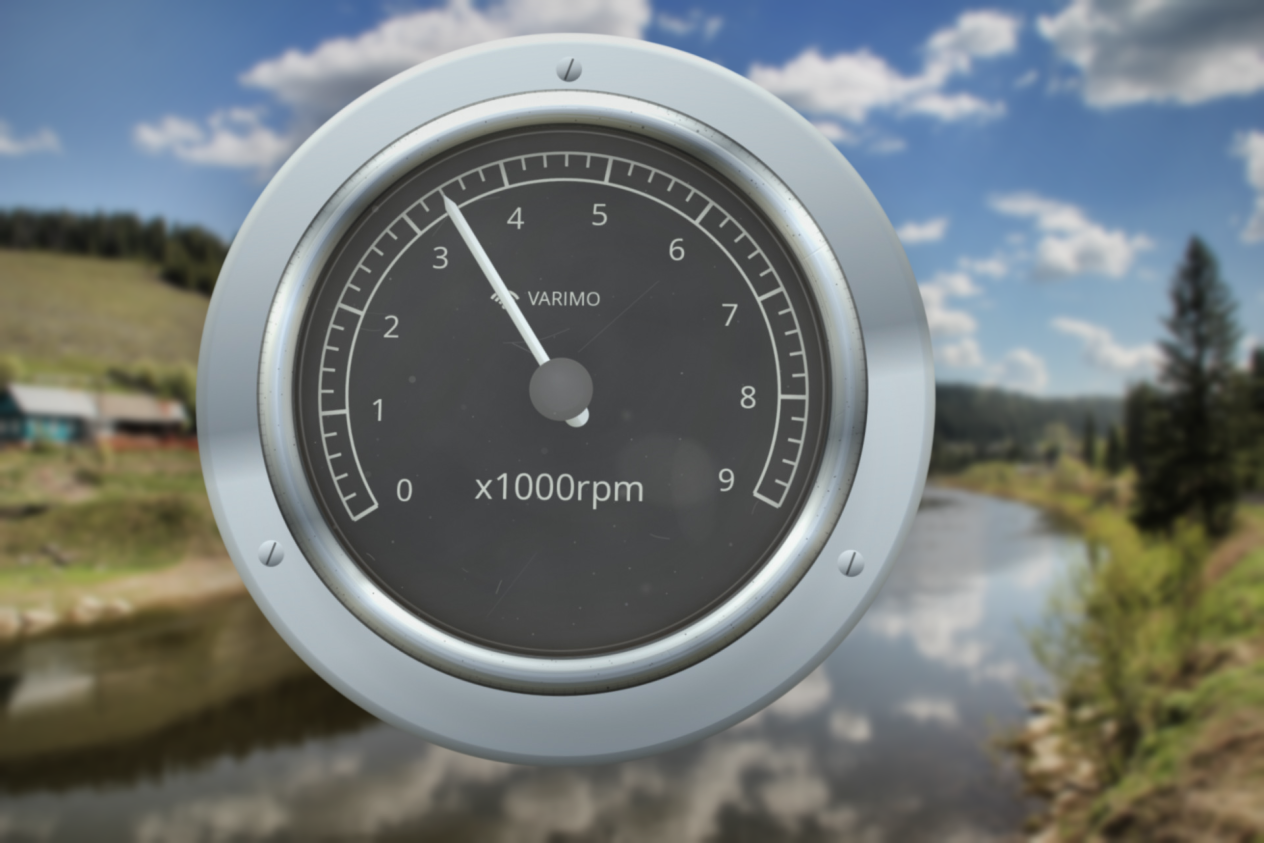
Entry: 3400 rpm
